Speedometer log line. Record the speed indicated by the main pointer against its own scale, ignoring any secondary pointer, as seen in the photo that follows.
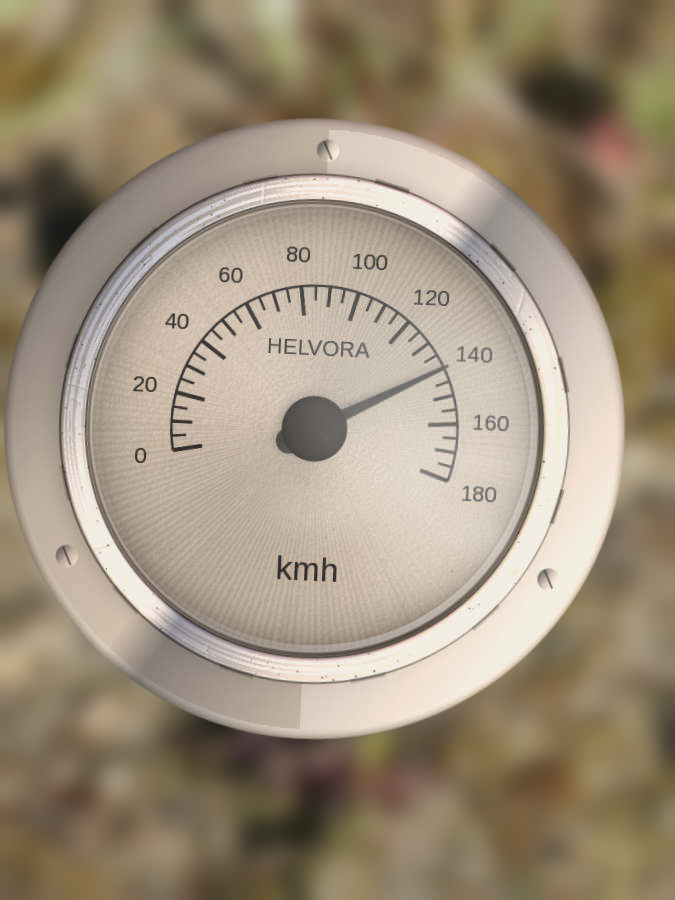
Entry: 140 km/h
